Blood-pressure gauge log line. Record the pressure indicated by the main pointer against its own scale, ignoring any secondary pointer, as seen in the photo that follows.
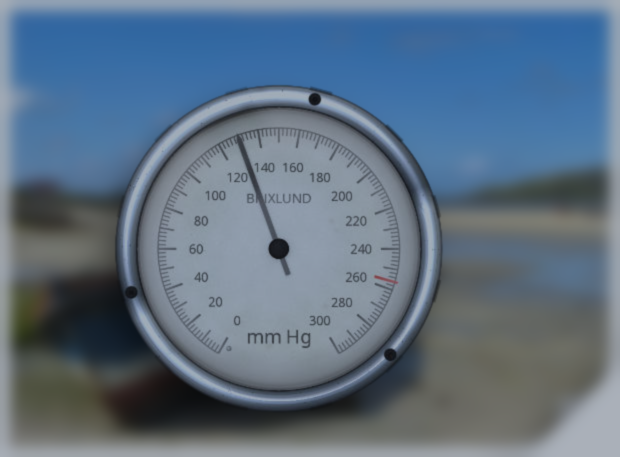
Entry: 130 mmHg
